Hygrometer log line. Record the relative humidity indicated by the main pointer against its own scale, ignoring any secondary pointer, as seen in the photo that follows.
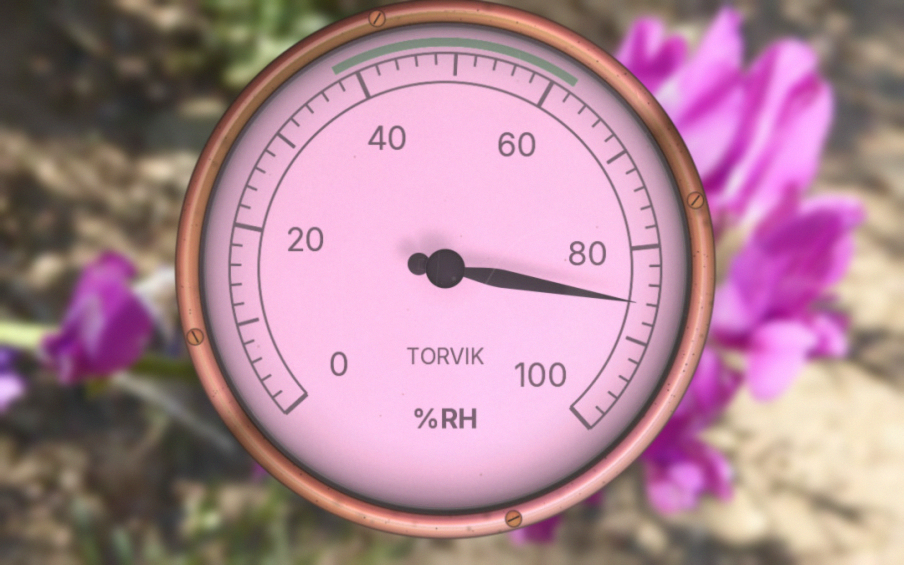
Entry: 86 %
